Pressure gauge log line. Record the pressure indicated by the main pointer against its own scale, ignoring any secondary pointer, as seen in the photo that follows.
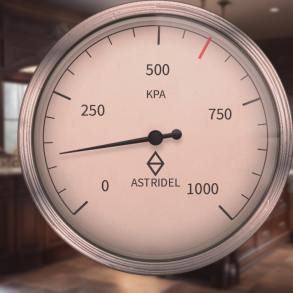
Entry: 125 kPa
